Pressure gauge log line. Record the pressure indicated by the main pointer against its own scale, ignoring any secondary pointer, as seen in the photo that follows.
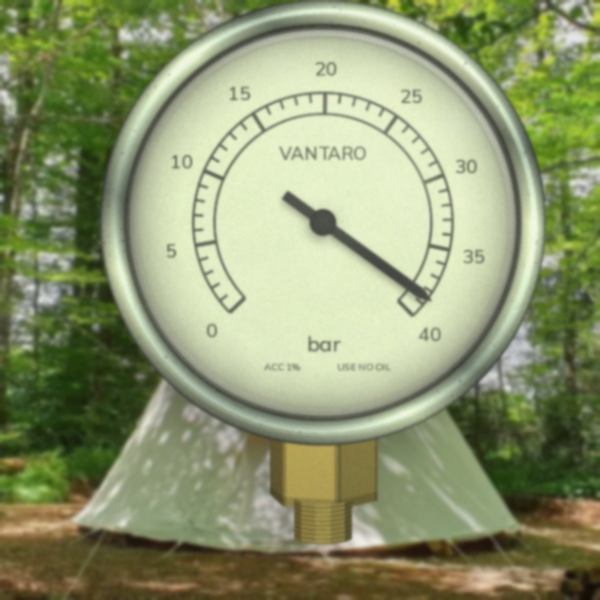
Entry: 38.5 bar
